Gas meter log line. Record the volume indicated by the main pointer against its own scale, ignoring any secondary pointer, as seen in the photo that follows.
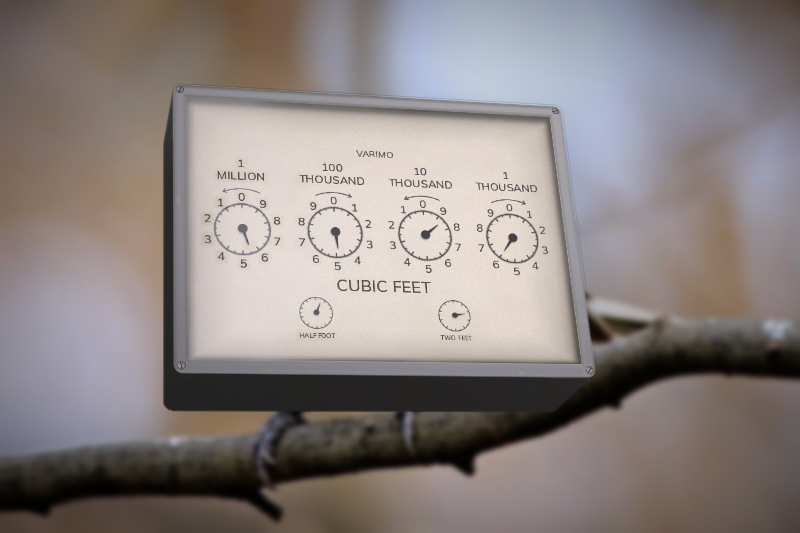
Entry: 548600 ft³
